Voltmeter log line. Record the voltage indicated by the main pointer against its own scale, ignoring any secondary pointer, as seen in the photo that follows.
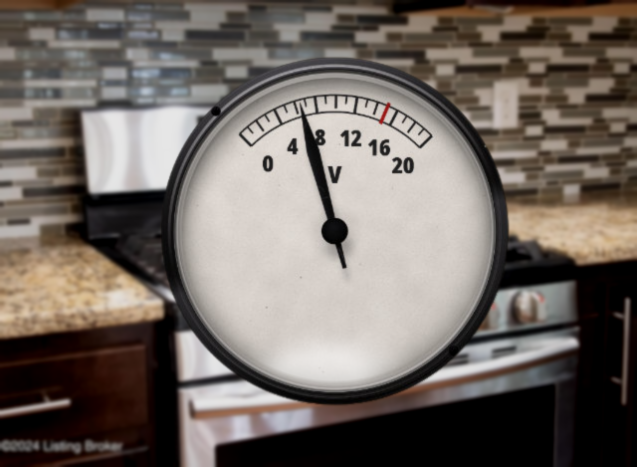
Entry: 6.5 V
